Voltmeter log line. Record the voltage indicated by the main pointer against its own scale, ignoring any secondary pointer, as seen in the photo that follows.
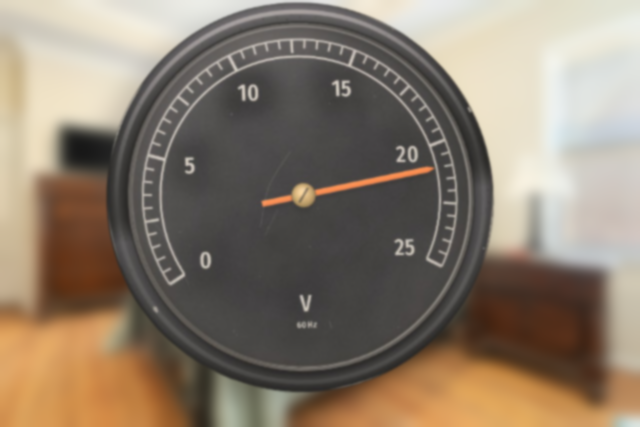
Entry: 21 V
